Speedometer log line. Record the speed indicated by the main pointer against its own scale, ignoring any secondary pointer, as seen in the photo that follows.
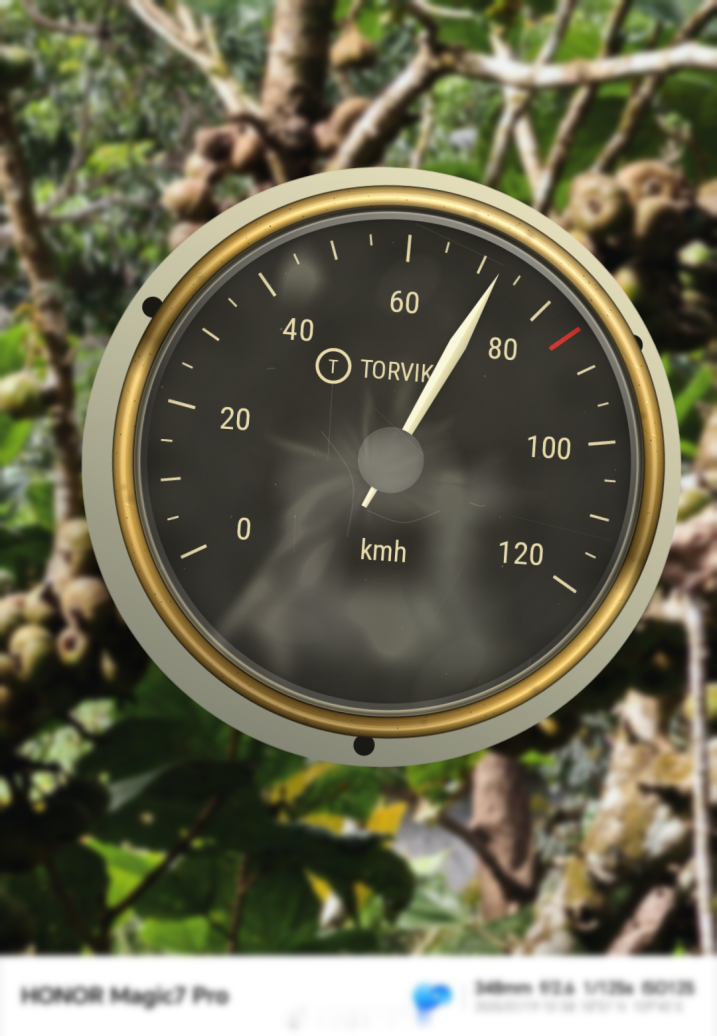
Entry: 72.5 km/h
